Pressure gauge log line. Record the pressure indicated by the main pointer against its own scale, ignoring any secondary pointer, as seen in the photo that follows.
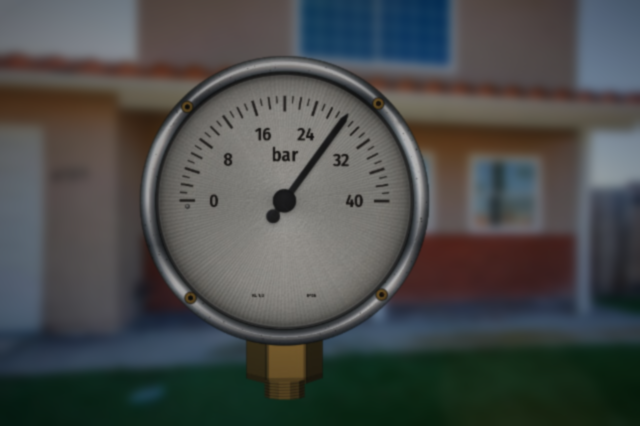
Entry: 28 bar
